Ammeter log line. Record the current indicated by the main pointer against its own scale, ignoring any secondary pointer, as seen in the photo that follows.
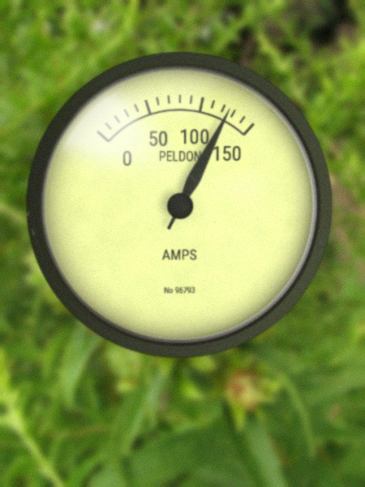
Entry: 125 A
